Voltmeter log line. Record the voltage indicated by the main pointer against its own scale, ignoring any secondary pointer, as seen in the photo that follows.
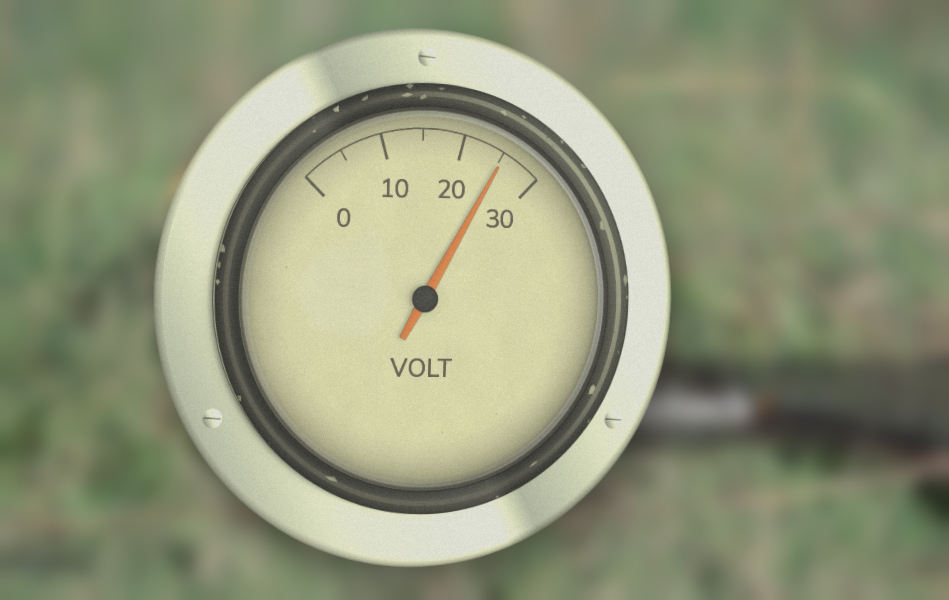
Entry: 25 V
